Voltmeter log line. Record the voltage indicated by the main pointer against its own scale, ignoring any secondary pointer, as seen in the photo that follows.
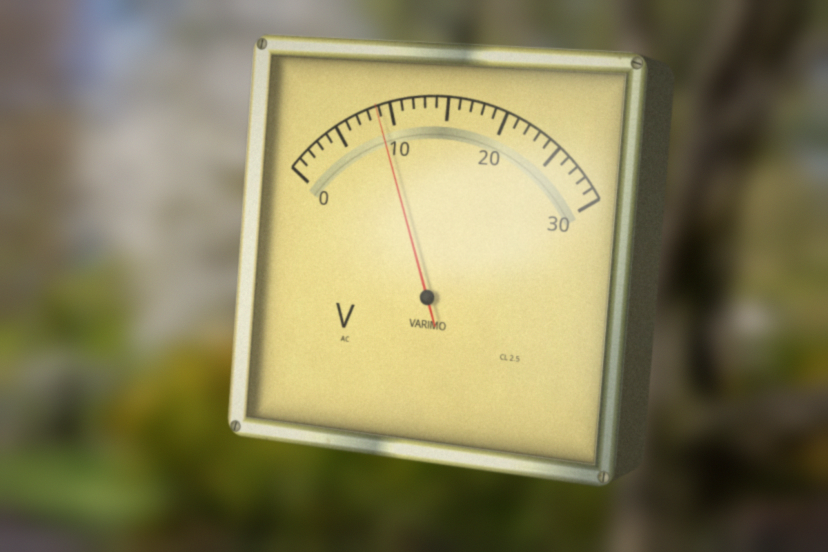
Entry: 9 V
